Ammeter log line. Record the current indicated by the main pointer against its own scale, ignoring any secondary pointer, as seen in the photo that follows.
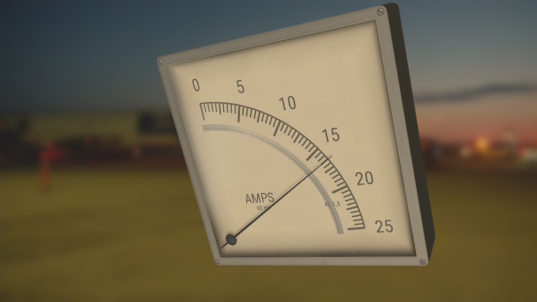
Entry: 16.5 A
